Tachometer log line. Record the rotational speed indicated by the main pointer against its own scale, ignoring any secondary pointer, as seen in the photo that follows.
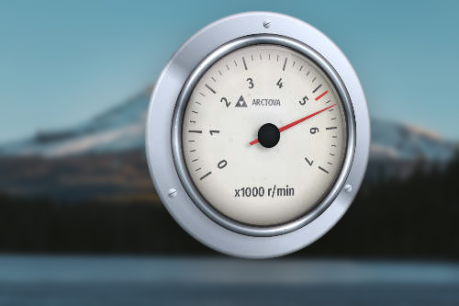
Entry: 5500 rpm
